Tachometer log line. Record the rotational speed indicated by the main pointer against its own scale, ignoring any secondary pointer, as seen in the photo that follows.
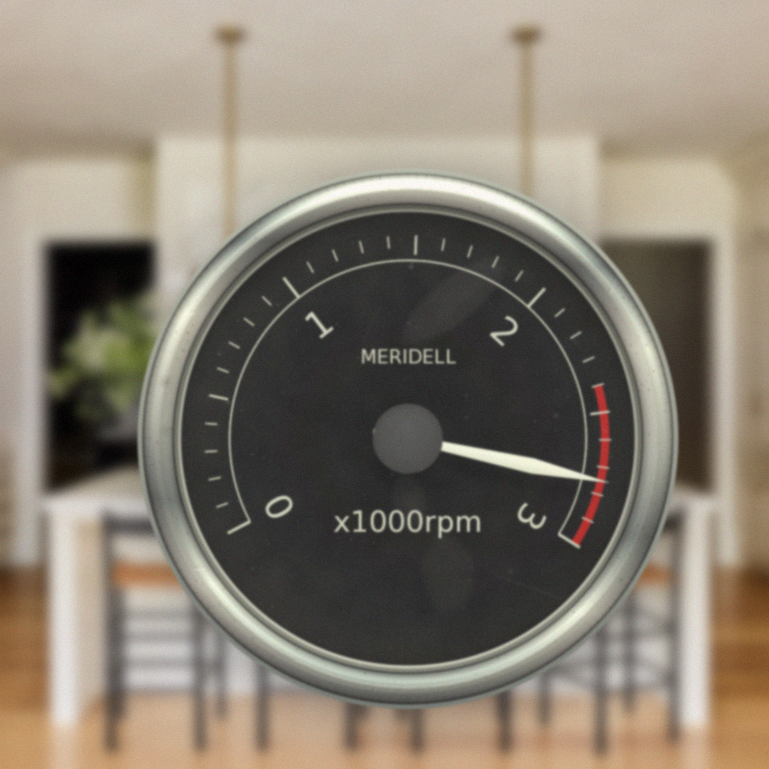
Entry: 2750 rpm
